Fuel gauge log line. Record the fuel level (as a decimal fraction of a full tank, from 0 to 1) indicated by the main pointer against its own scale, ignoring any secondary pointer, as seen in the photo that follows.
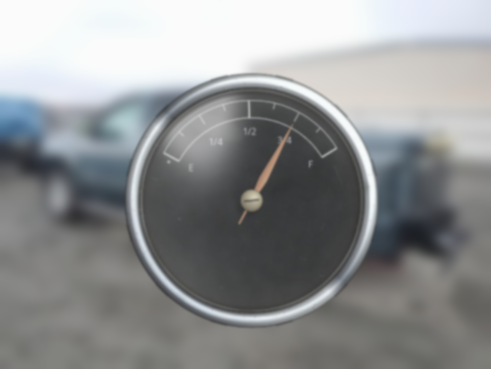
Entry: 0.75
